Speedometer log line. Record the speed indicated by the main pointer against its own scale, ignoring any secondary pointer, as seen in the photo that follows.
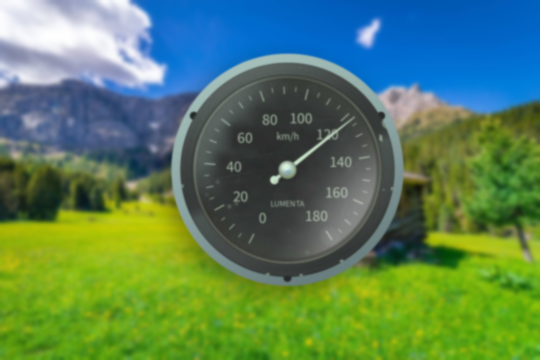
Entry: 122.5 km/h
